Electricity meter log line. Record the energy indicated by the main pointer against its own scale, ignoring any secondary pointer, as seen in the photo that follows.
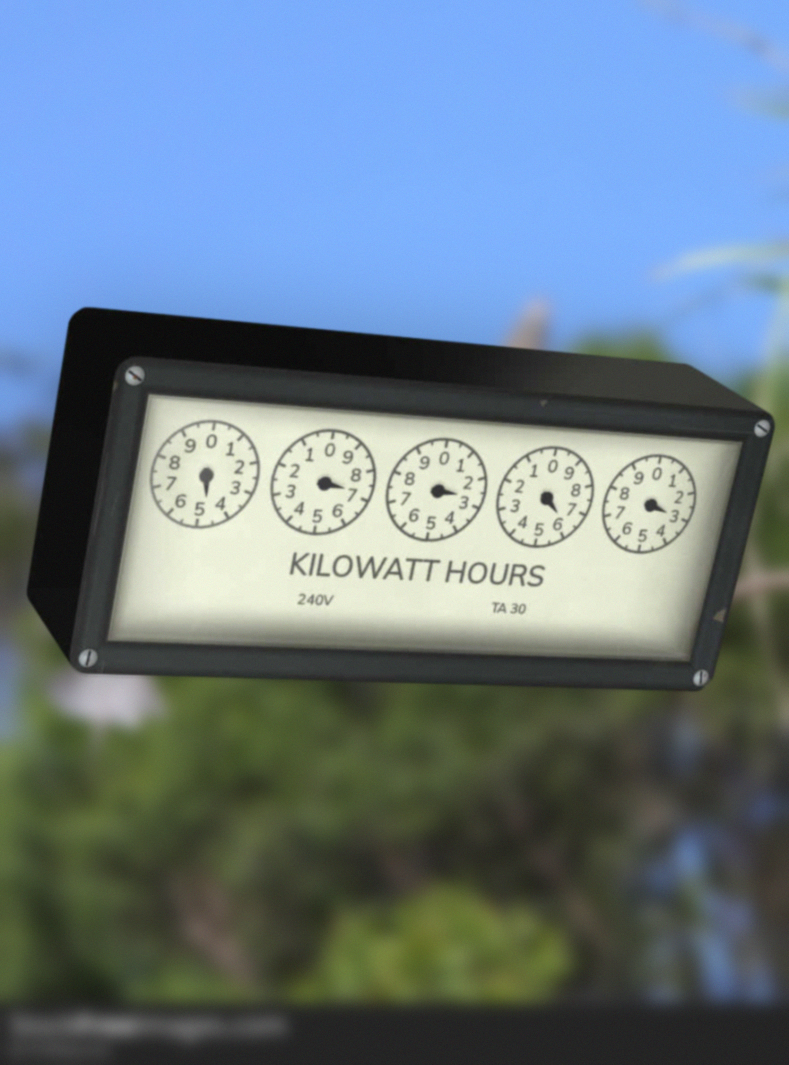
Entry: 47263 kWh
